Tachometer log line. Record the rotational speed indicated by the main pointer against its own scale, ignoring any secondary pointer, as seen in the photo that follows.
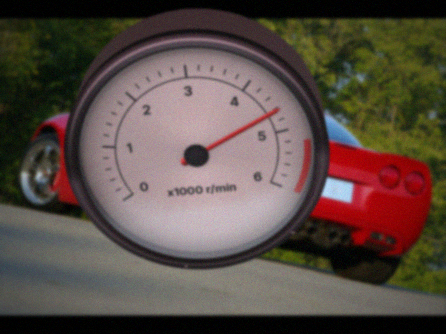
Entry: 4600 rpm
